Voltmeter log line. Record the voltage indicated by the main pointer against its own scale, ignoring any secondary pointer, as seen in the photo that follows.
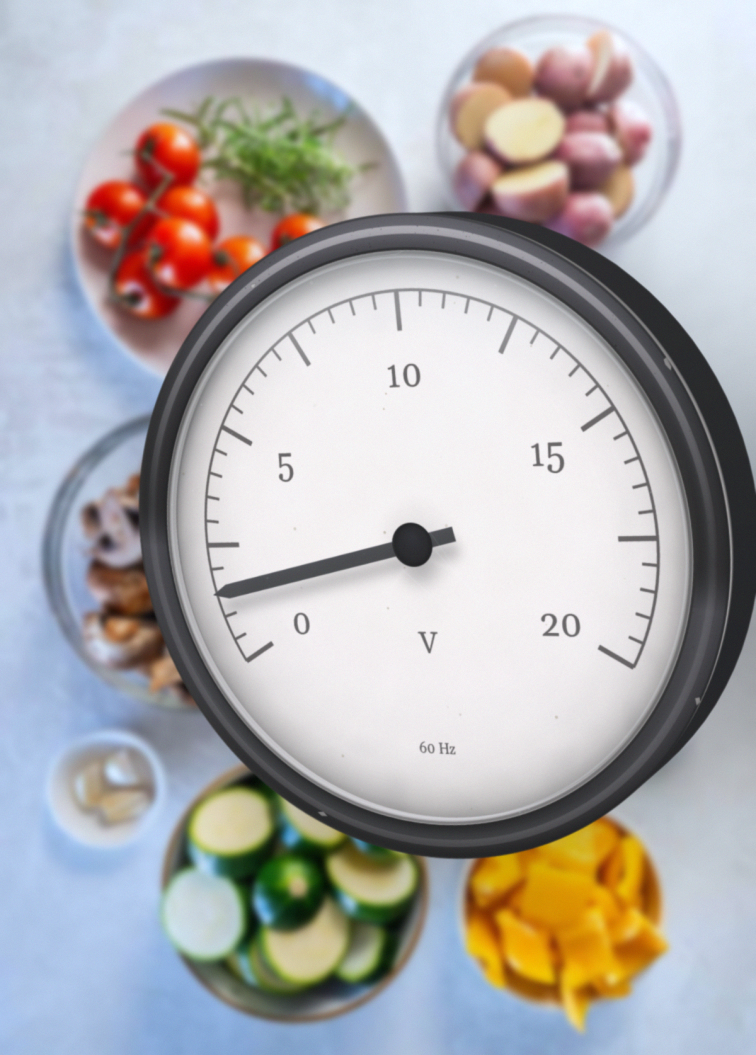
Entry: 1.5 V
